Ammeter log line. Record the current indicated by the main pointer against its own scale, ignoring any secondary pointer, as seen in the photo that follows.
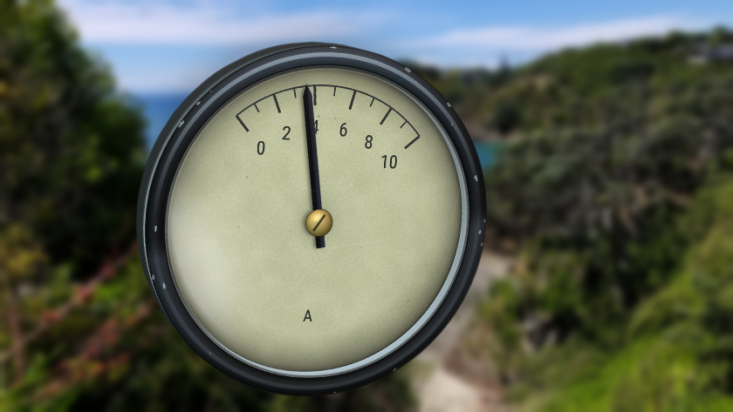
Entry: 3.5 A
